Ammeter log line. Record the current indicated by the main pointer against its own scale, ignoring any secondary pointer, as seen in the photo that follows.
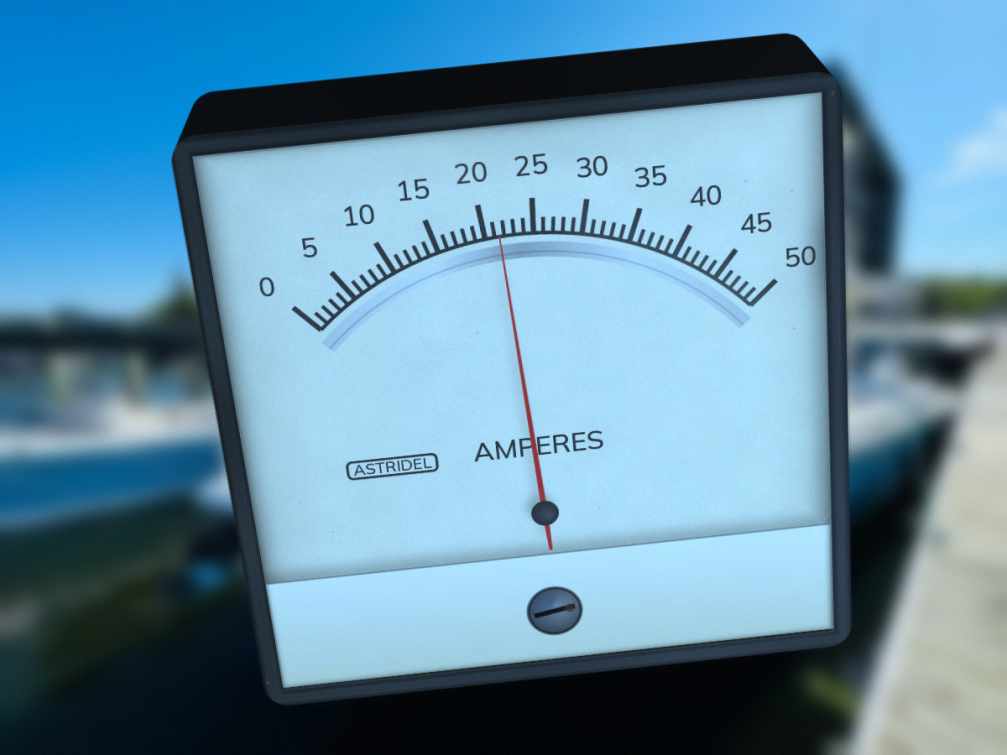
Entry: 21.5 A
